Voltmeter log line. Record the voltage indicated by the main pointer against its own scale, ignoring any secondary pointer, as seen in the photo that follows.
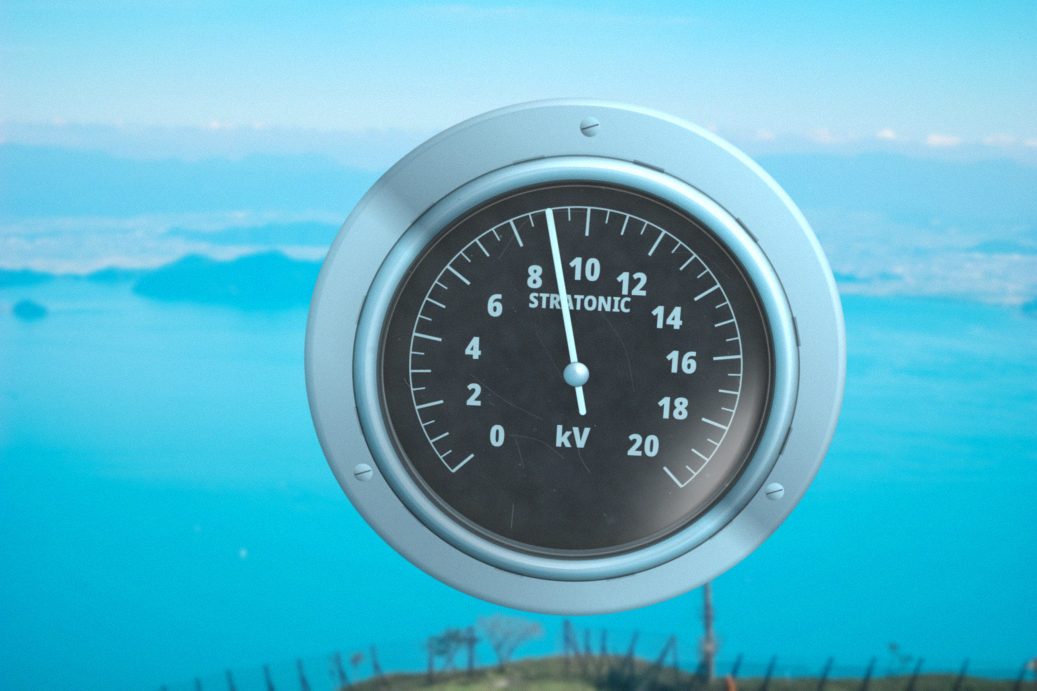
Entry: 9 kV
